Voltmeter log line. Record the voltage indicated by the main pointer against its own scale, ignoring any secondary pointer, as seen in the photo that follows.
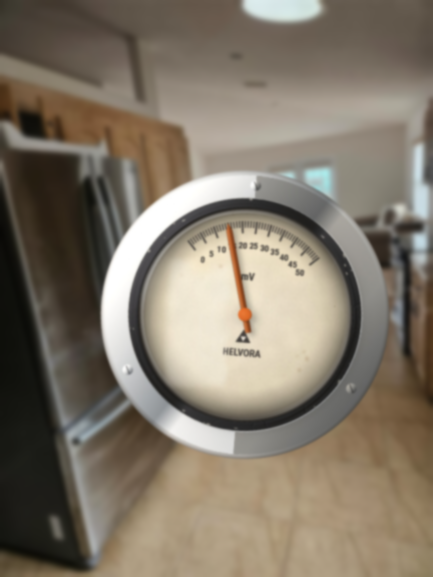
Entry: 15 mV
